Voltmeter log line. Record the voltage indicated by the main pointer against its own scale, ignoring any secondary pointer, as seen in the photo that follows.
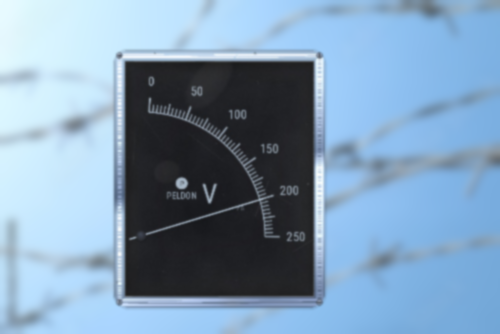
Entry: 200 V
